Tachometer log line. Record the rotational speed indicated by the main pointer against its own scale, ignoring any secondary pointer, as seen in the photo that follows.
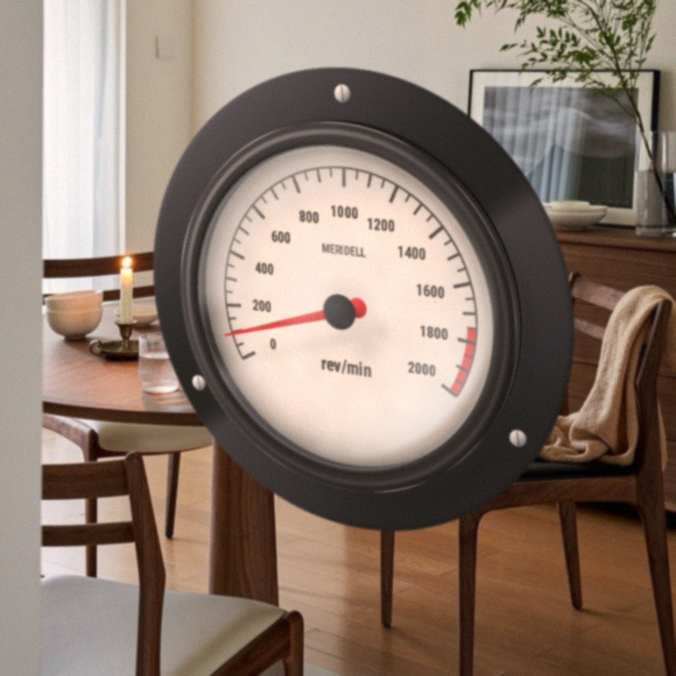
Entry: 100 rpm
